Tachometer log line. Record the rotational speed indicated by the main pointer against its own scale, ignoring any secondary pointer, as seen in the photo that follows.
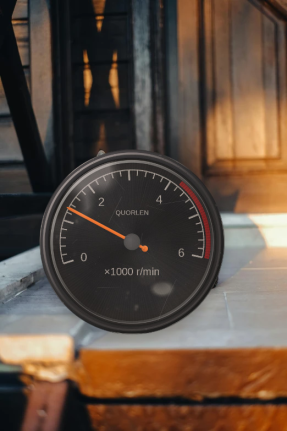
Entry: 1300 rpm
